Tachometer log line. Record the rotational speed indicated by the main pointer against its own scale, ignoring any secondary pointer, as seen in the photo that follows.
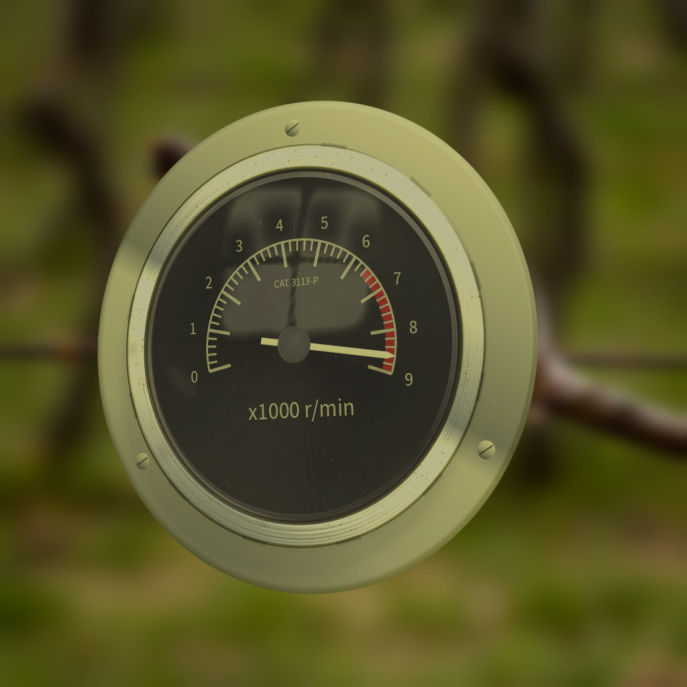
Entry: 8600 rpm
